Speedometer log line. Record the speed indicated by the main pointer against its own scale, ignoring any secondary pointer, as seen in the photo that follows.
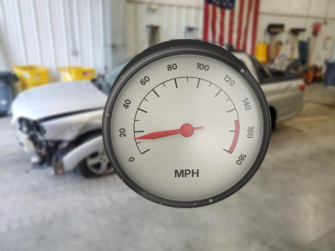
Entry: 15 mph
